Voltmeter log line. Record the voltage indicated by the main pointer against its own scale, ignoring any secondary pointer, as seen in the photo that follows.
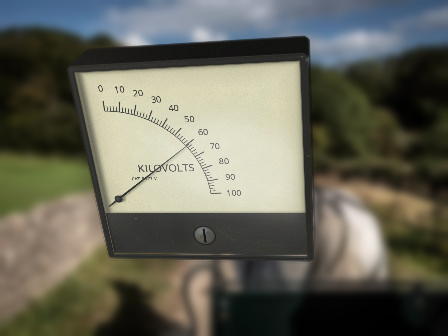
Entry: 60 kV
